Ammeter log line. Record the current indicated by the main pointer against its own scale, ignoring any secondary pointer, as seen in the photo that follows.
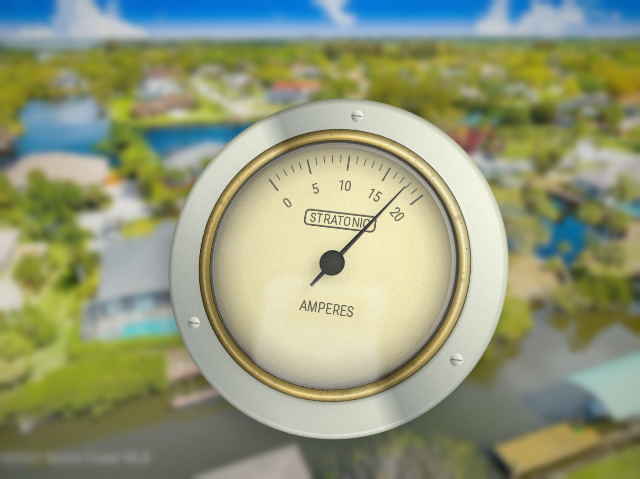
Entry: 18 A
